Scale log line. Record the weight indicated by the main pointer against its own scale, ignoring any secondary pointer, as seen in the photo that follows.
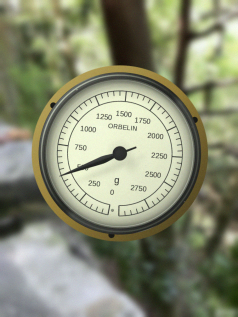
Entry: 500 g
